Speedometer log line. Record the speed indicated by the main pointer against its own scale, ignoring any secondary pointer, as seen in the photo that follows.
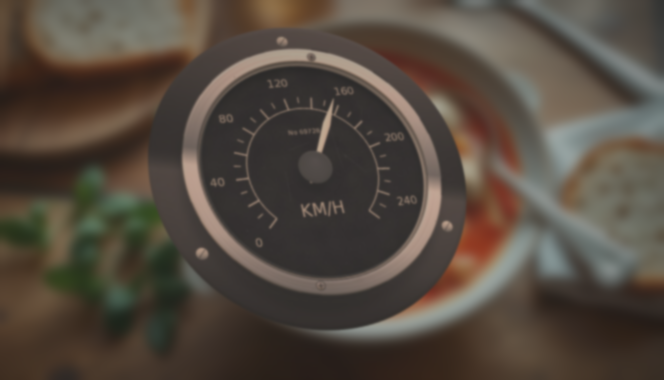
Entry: 155 km/h
